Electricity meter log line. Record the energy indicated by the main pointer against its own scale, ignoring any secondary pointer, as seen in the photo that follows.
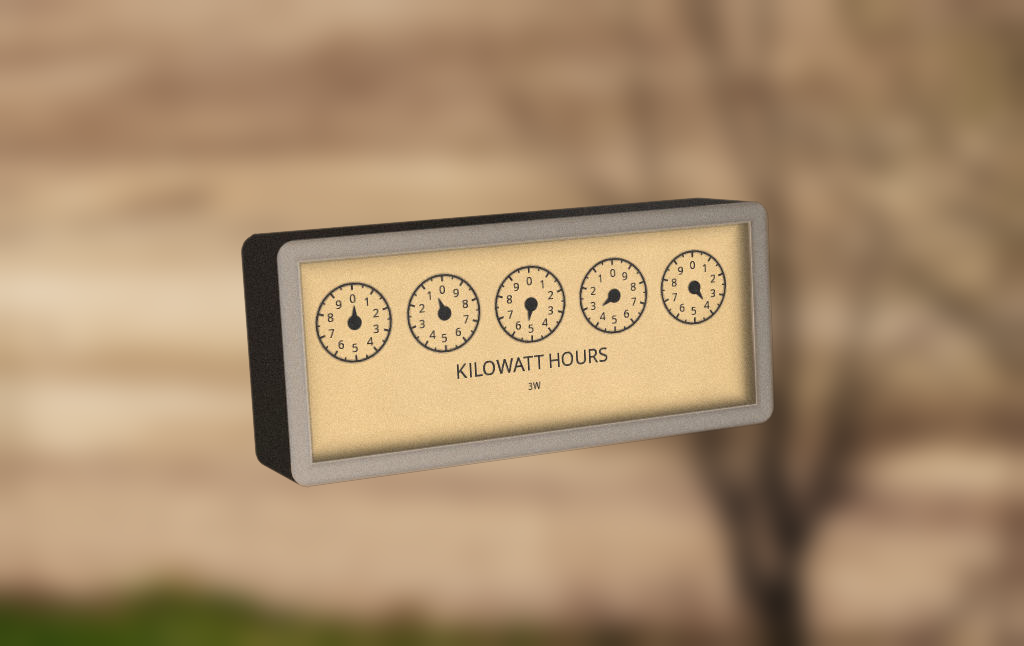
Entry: 534 kWh
